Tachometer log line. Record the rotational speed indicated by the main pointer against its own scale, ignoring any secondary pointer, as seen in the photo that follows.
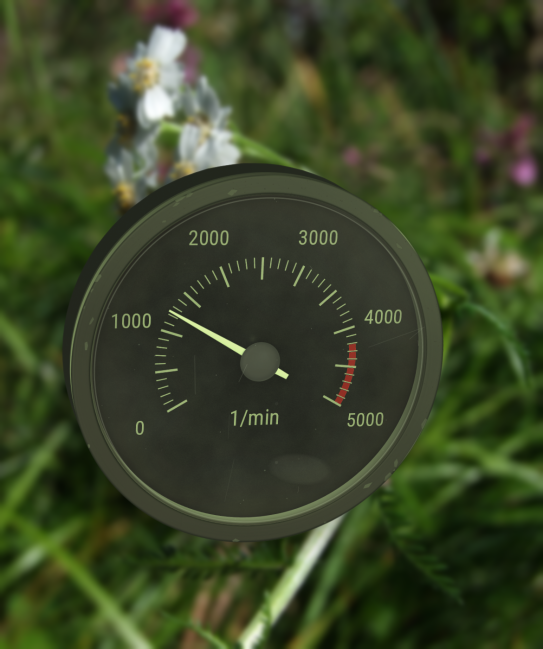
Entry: 1250 rpm
